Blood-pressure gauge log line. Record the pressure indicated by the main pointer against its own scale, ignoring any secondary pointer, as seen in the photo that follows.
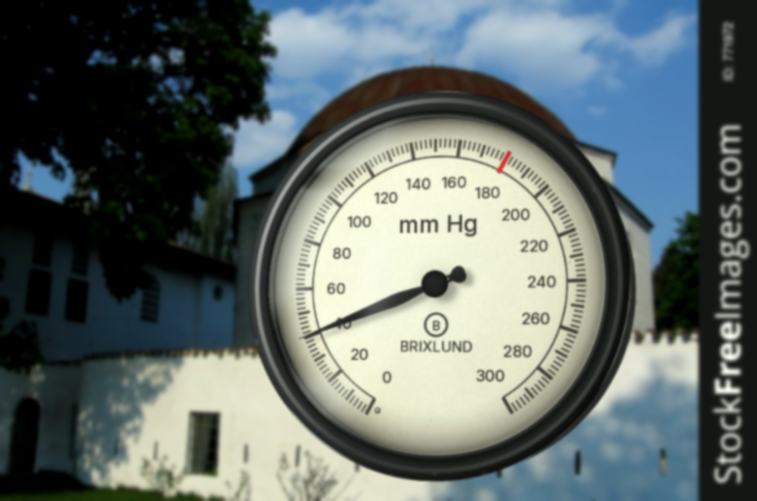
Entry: 40 mmHg
